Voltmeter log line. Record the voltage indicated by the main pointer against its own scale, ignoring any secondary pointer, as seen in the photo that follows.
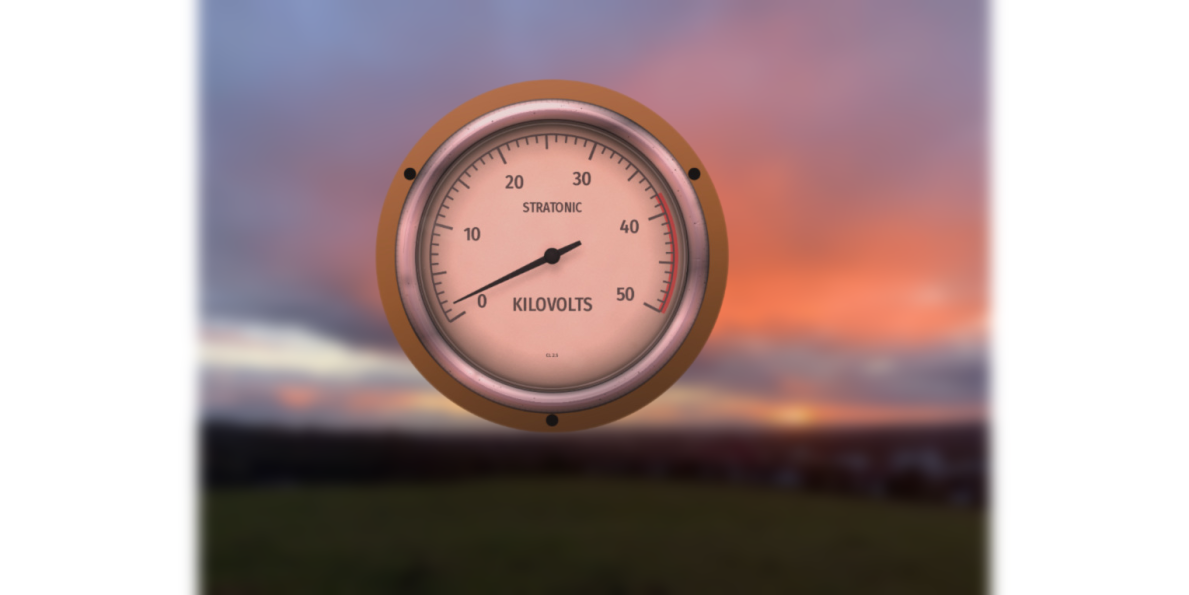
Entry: 1.5 kV
